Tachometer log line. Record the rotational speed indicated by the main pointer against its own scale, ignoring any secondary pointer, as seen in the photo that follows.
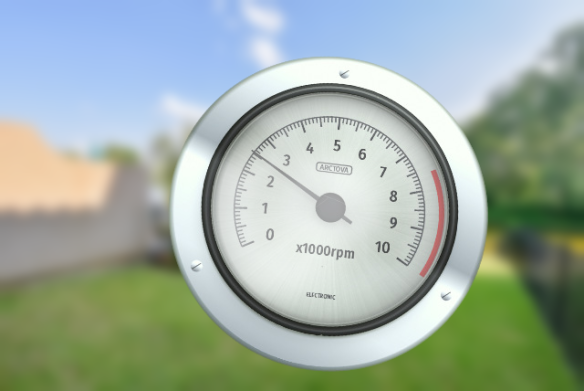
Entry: 2500 rpm
